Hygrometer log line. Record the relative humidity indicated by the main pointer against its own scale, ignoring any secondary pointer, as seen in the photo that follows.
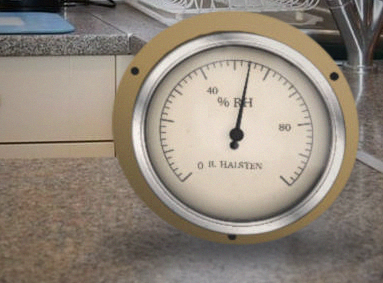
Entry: 54 %
